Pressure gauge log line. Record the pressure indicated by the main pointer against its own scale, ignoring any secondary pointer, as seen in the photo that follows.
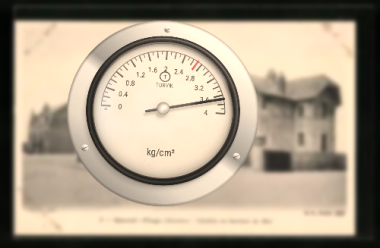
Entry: 3.7 kg/cm²
